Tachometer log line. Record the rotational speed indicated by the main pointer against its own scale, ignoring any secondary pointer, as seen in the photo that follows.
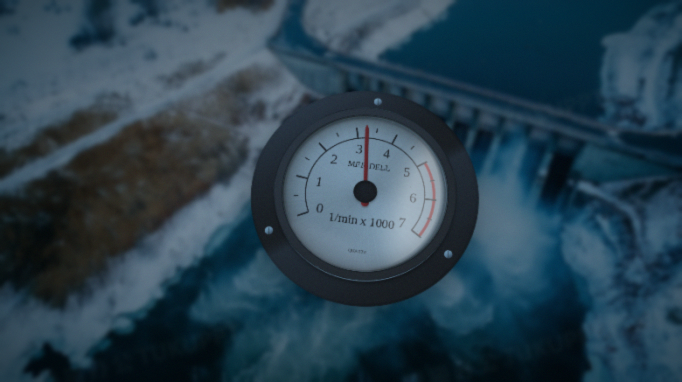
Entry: 3250 rpm
